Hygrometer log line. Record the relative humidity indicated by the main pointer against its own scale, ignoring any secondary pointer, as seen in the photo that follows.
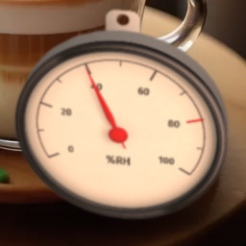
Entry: 40 %
